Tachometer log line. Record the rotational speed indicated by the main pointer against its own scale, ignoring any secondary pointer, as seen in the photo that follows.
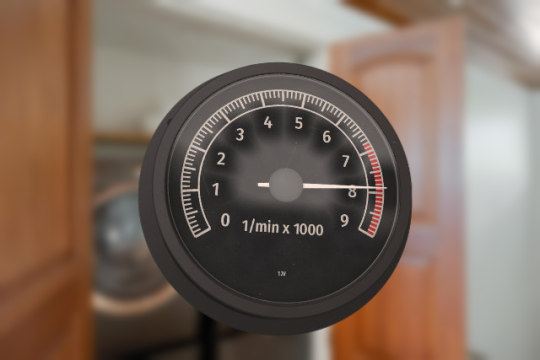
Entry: 7900 rpm
